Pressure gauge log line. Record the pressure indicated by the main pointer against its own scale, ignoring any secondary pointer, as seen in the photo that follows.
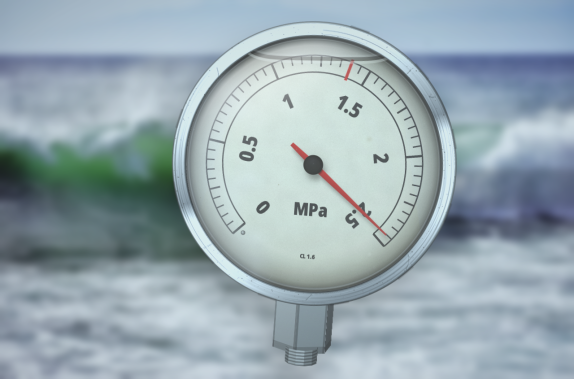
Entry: 2.45 MPa
